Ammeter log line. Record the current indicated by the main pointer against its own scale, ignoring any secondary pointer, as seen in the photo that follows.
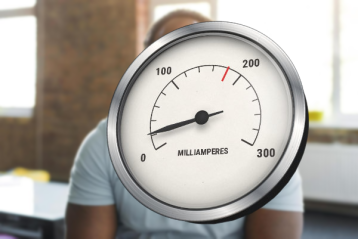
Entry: 20 mA
